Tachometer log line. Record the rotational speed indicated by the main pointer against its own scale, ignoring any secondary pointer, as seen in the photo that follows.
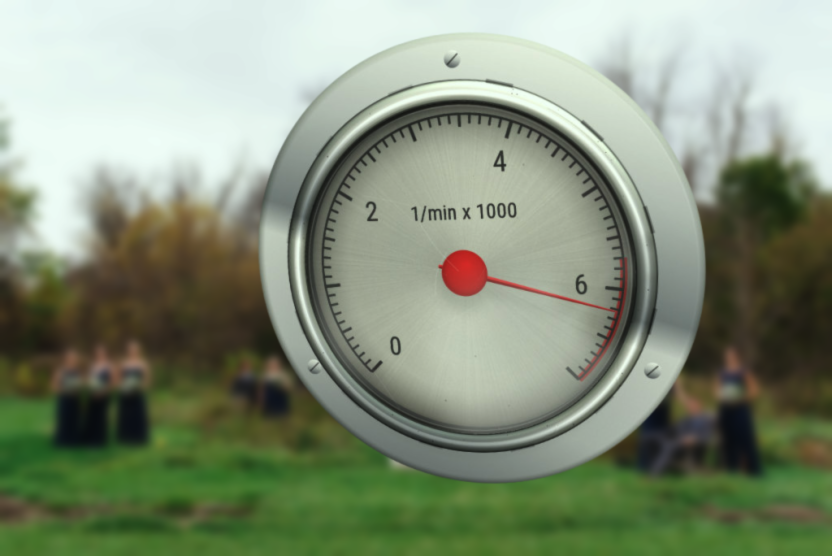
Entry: 6200 rpm
